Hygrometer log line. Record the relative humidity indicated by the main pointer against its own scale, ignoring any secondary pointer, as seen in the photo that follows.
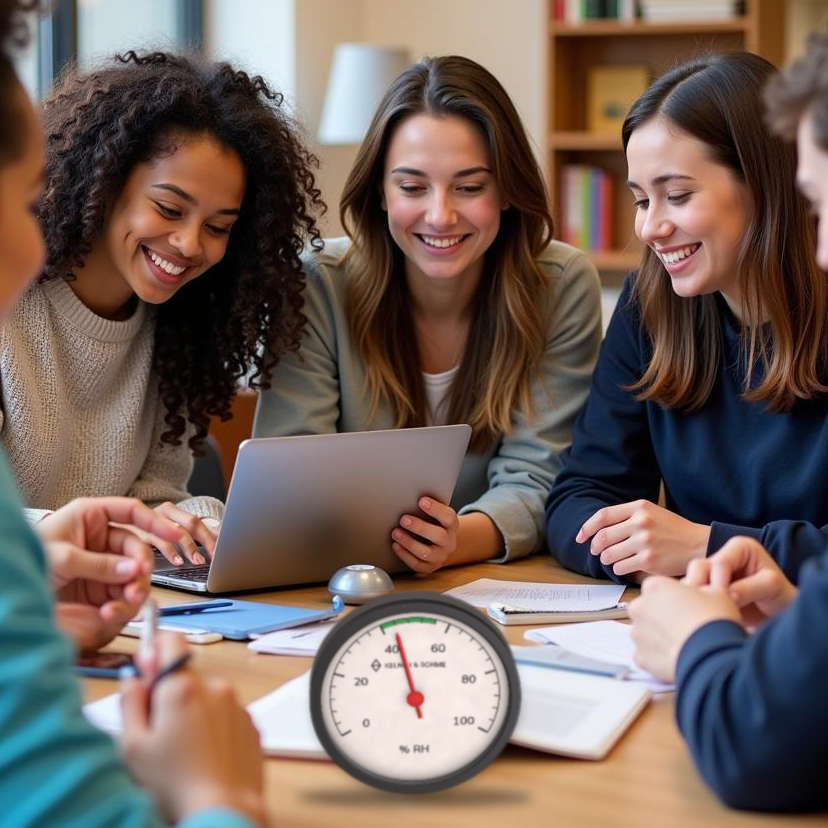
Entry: 44 %
